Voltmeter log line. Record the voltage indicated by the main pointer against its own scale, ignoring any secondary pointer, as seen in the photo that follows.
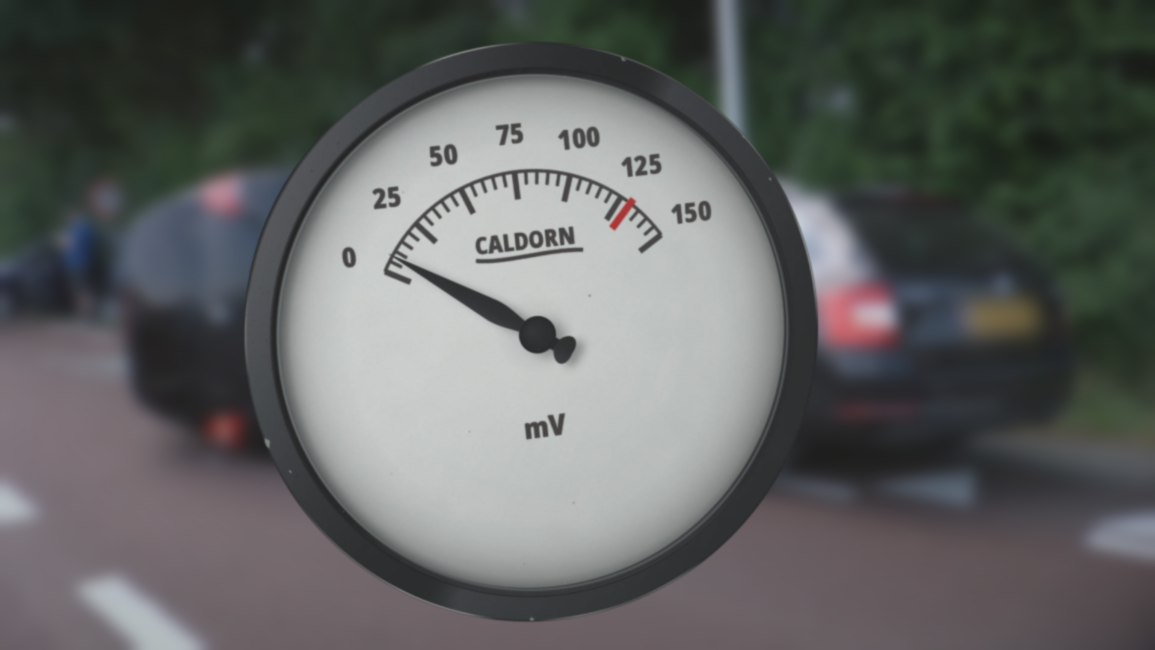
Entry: 7.5 mV
